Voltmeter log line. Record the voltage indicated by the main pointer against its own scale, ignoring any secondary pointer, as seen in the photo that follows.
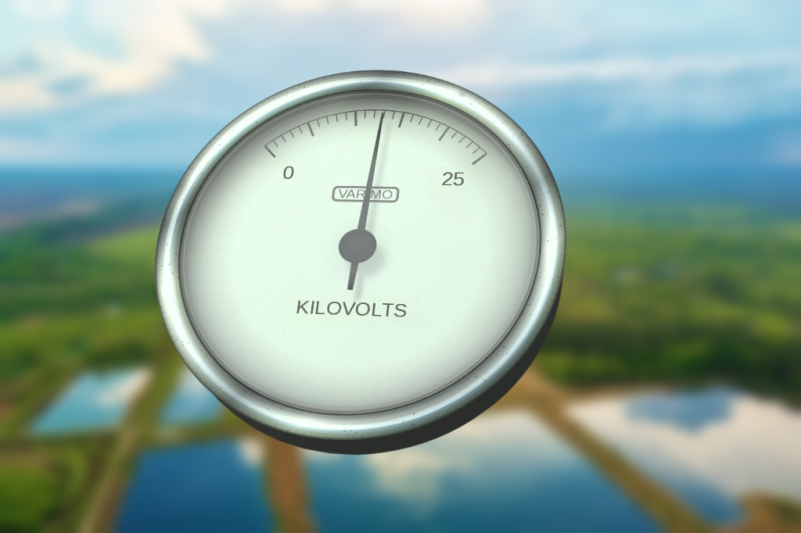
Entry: 13 kV
